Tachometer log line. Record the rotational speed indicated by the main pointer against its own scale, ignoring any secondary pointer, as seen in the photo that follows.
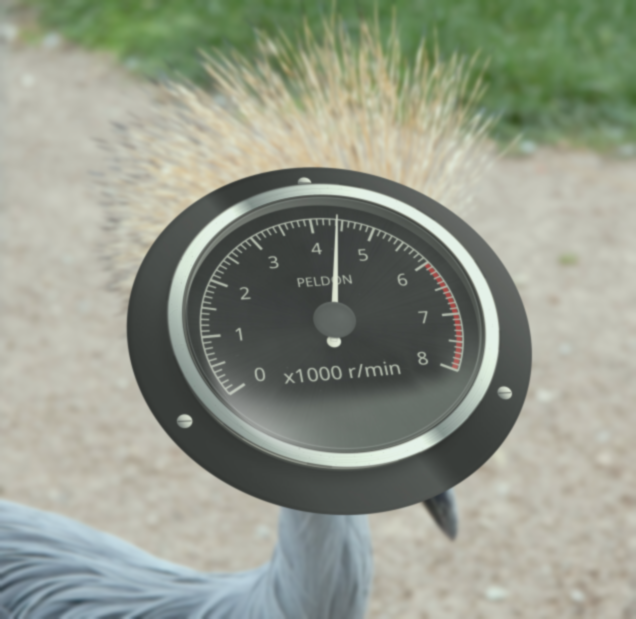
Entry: 4400 rpm
